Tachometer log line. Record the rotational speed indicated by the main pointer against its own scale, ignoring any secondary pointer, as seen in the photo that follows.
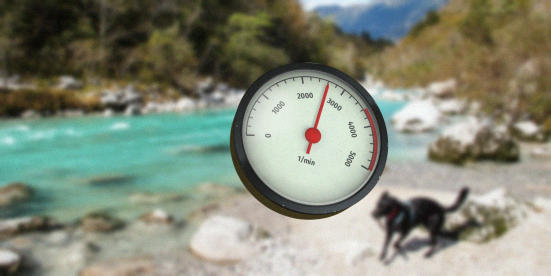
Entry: 2600 rpm
